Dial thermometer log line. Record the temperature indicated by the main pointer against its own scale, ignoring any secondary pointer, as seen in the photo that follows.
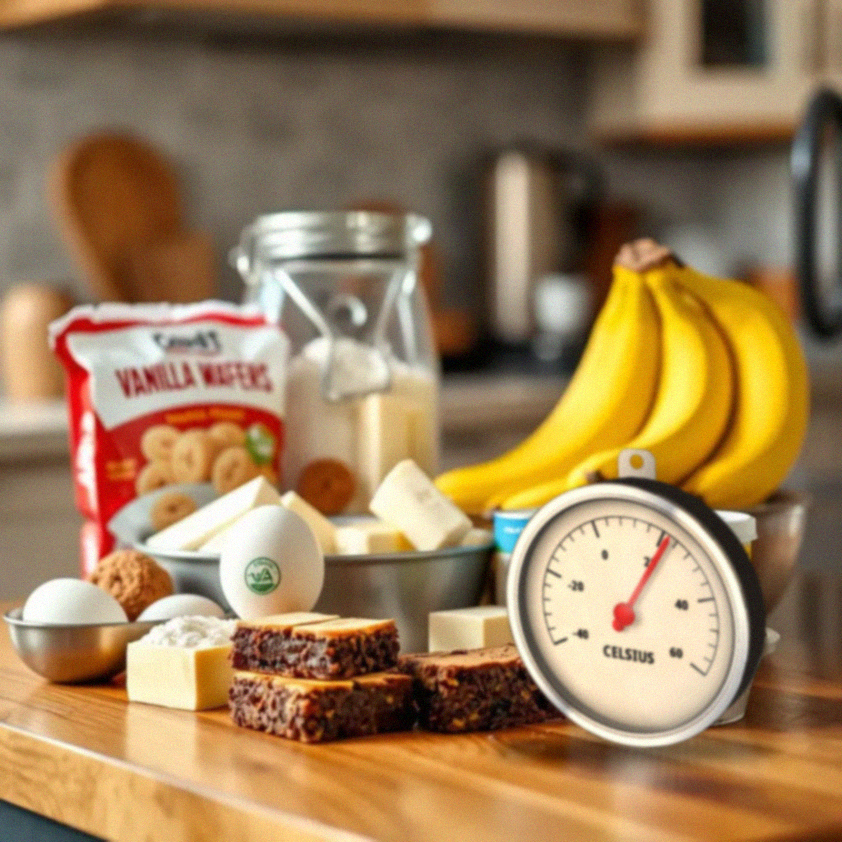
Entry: 22 °C
